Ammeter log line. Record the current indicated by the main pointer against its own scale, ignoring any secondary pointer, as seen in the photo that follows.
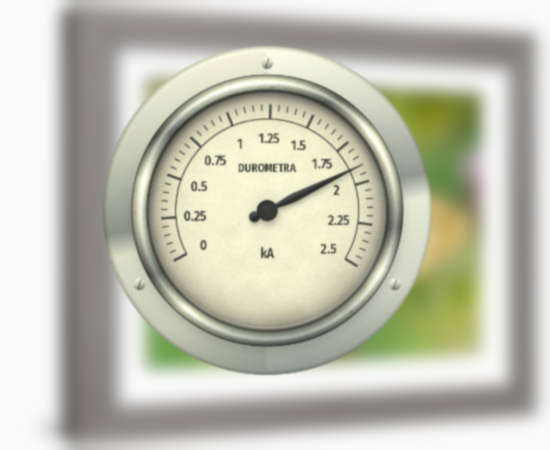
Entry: 1.9 kA
